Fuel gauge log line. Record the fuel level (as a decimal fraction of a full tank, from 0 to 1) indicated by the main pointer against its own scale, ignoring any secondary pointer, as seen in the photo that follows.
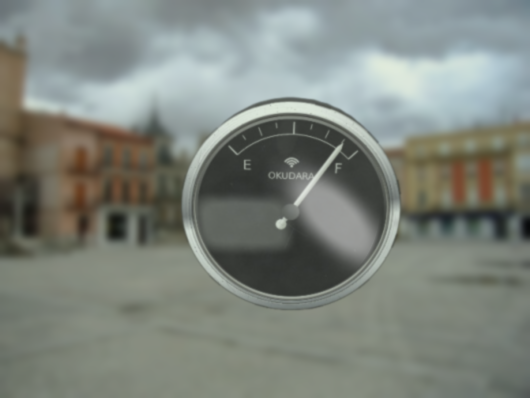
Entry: 0.875
